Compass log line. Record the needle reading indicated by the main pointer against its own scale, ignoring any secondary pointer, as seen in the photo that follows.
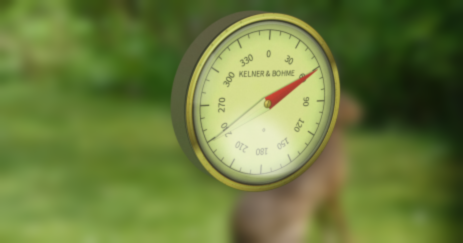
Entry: 60 °
